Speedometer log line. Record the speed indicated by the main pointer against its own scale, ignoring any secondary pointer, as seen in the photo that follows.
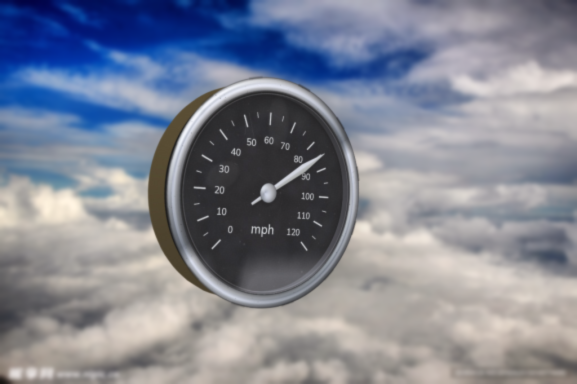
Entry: 85 mph
